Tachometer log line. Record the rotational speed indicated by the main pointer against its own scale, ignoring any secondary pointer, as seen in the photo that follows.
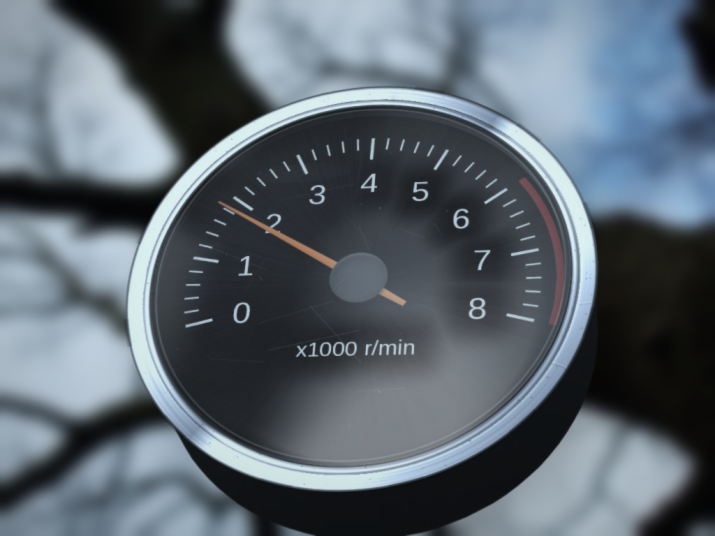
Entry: 1800 rpm
